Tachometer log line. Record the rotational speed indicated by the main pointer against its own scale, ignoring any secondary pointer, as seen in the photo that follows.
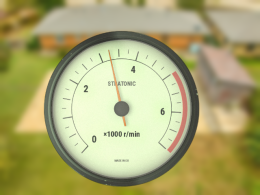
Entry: 3250 rpm
